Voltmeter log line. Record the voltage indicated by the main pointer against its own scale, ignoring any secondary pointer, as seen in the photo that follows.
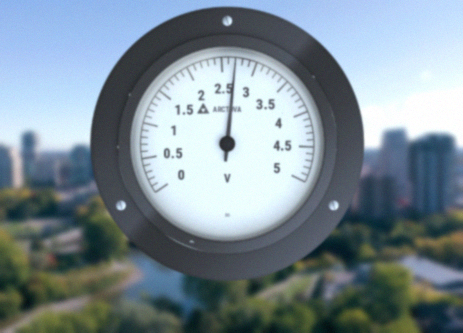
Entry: 2.7 V
